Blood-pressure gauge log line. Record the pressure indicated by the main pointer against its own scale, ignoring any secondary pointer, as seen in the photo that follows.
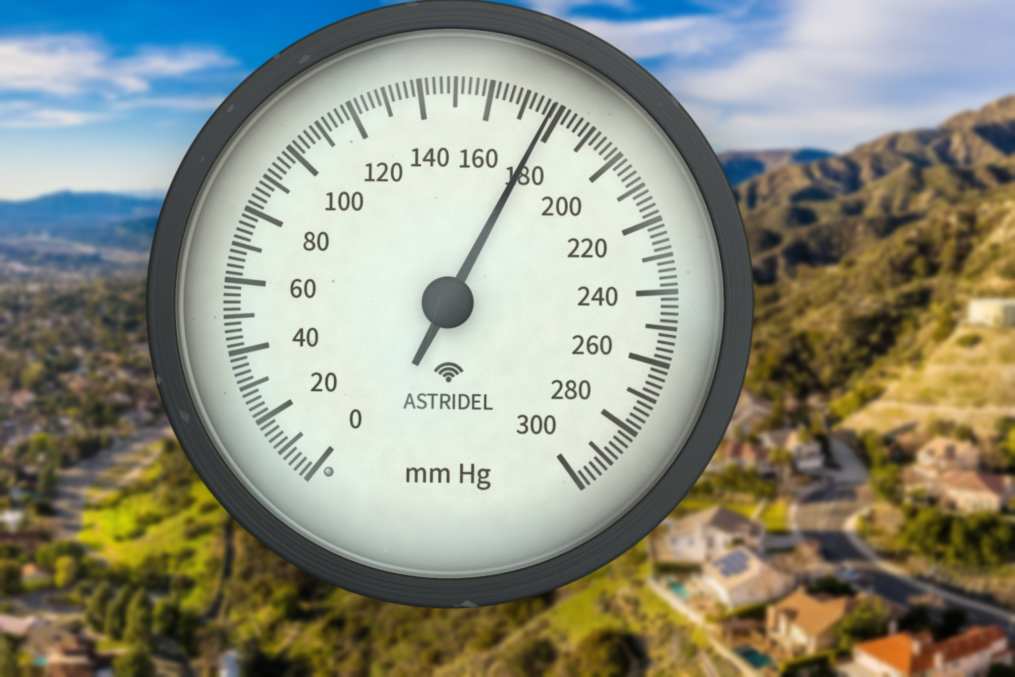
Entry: 178 mmHg
